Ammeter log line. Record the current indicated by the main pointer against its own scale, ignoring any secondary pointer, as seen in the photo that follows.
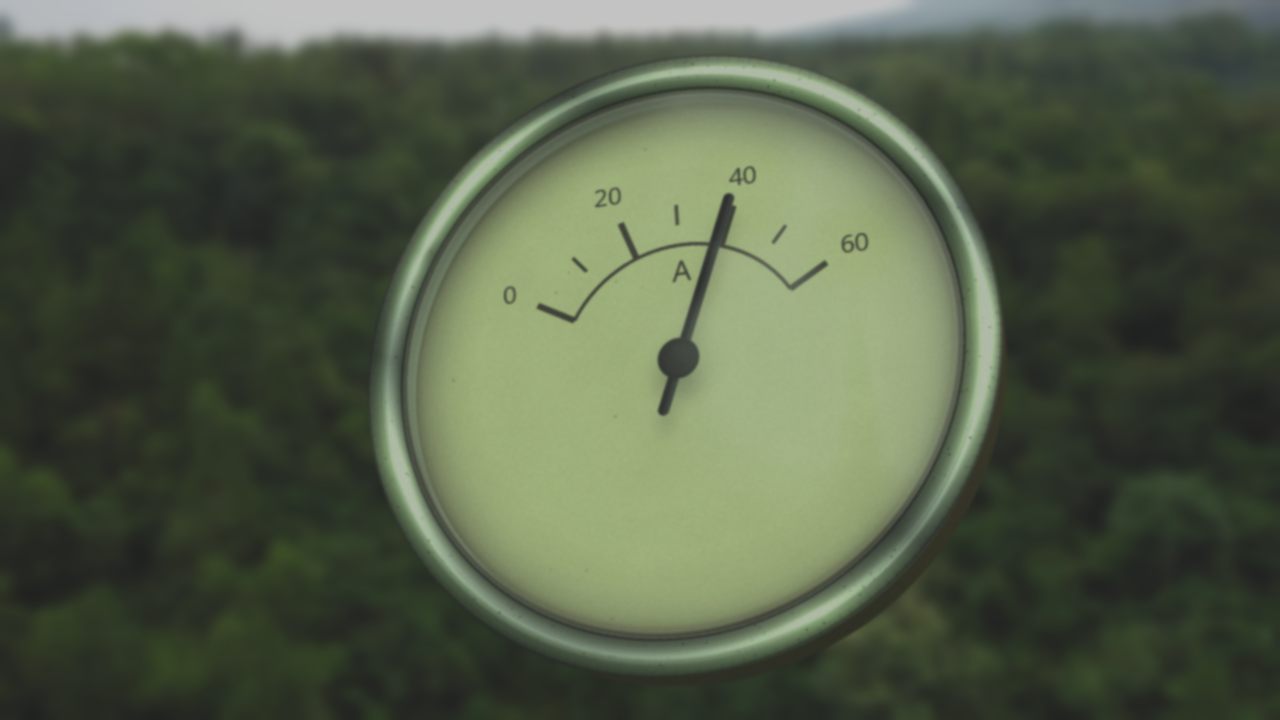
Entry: 40 A
